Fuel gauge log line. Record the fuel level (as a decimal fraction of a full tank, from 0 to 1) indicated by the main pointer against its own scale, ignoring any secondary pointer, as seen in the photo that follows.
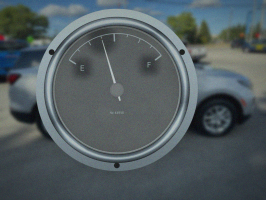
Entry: 0.375
